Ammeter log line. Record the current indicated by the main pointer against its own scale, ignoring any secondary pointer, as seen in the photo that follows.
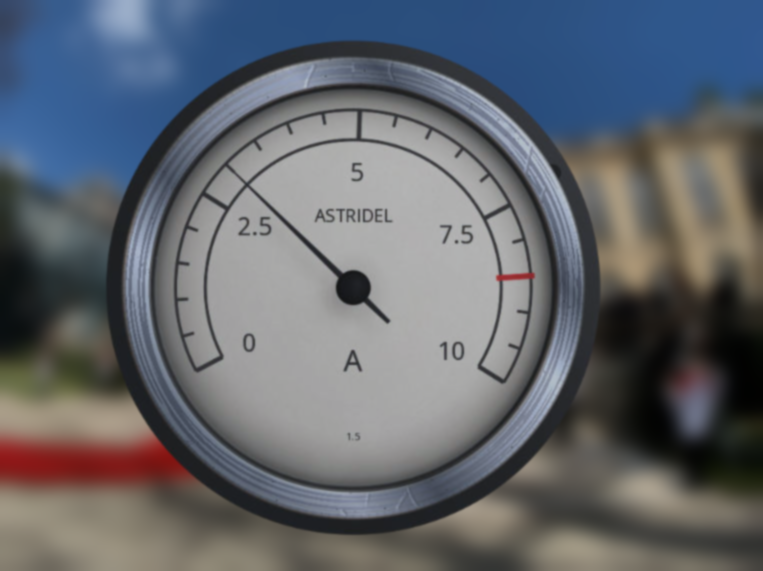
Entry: 3 A
